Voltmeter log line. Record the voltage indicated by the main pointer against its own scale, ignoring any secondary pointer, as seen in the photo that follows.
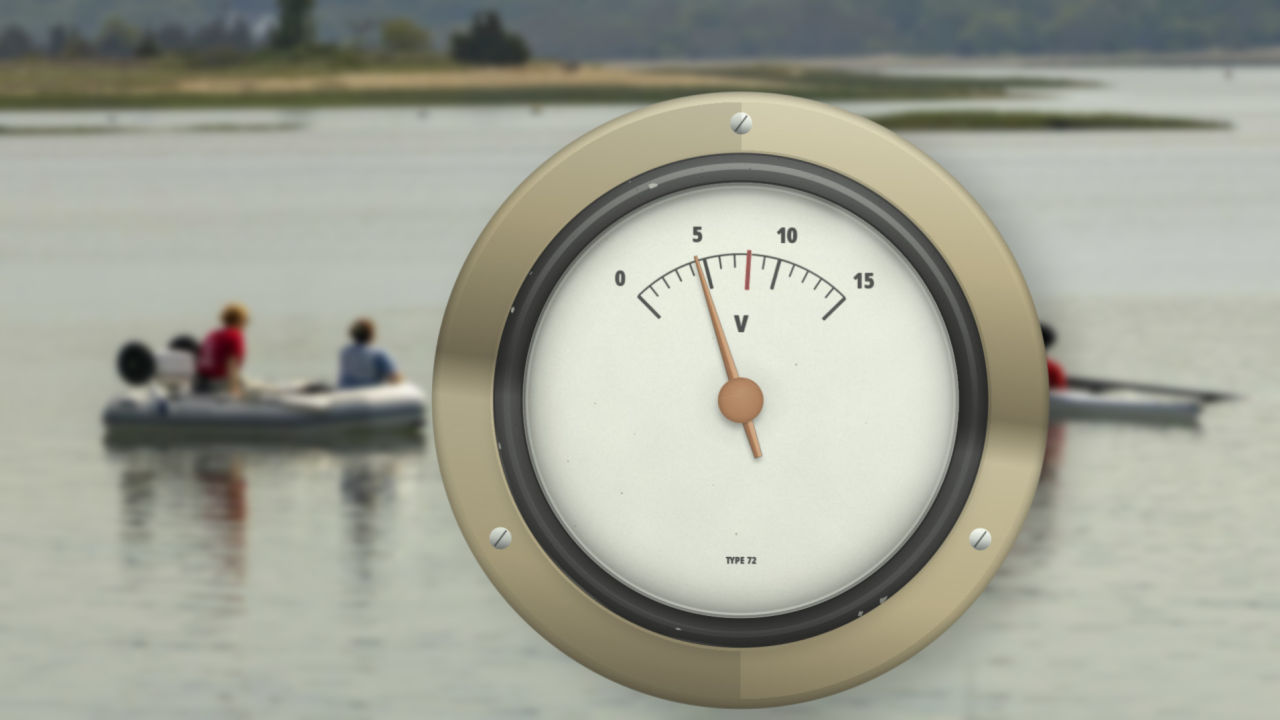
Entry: 4.5 V
